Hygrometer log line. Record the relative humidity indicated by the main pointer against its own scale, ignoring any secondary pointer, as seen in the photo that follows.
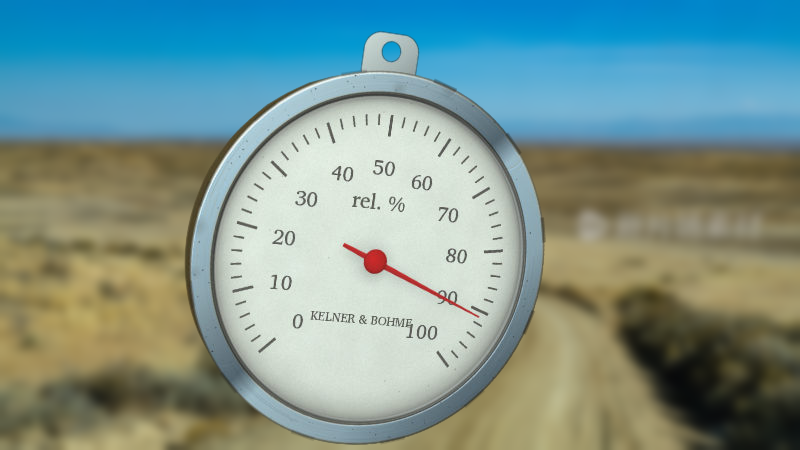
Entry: 91 %
